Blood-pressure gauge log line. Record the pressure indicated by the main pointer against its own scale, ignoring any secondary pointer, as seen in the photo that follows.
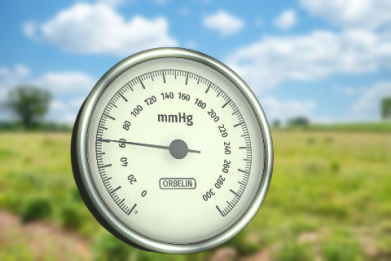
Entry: 60 mmHg
